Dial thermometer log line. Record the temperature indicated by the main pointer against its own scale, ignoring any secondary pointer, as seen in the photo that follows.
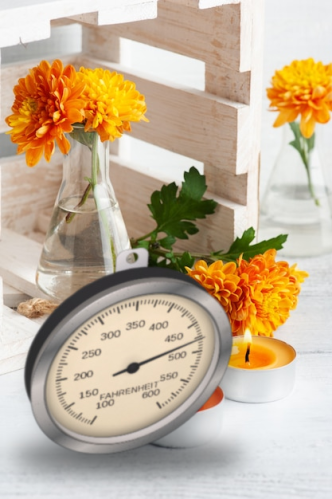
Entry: 475 °F
